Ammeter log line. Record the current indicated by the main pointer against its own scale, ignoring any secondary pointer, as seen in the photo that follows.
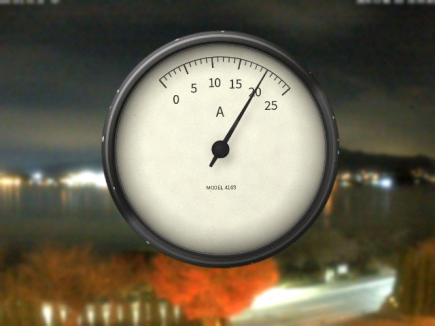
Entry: 20 A
